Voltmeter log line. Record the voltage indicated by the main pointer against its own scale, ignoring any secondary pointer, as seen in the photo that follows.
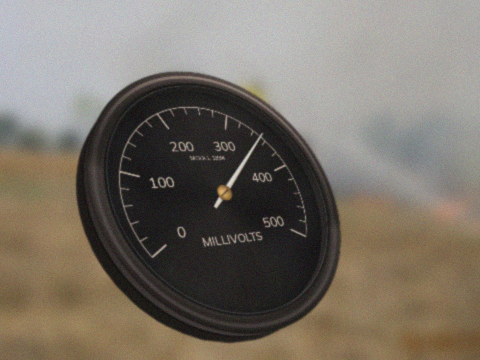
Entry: 350 mV
